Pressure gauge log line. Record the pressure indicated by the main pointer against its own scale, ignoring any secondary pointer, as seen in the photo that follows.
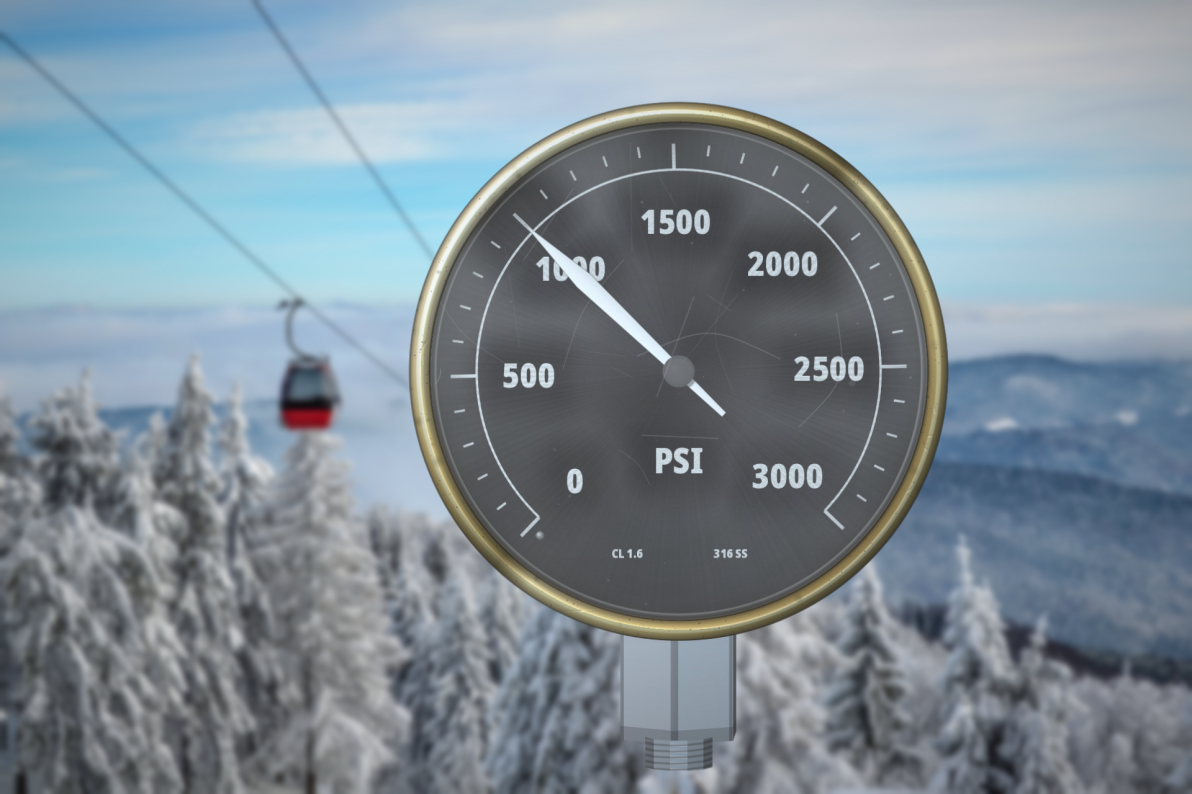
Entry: 1000 psi
